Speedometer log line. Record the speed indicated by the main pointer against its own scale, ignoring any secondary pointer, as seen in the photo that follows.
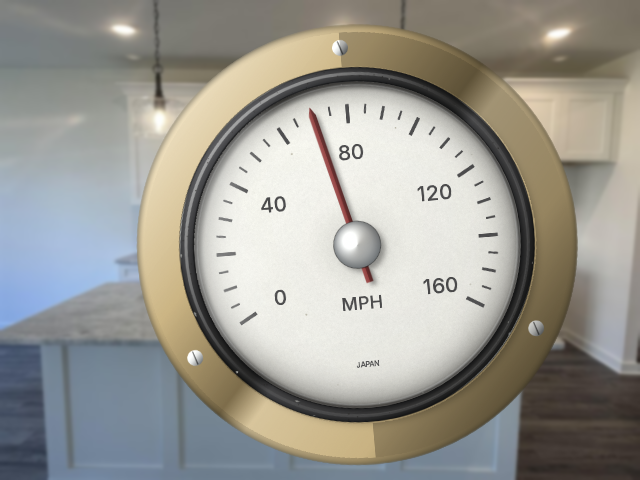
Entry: 70 mph
